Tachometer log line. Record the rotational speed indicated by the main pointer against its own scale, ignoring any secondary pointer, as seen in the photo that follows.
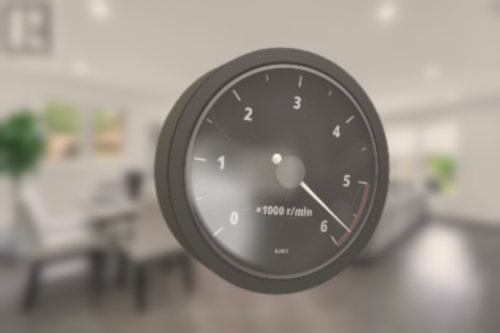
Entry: 5750 rpm
